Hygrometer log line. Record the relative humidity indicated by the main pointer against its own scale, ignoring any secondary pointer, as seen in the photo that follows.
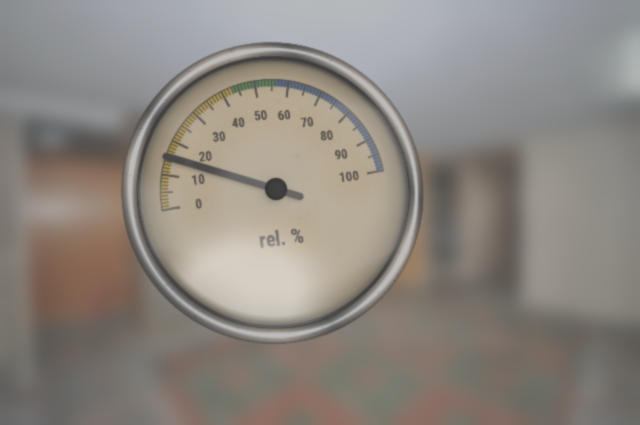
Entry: 15 %
